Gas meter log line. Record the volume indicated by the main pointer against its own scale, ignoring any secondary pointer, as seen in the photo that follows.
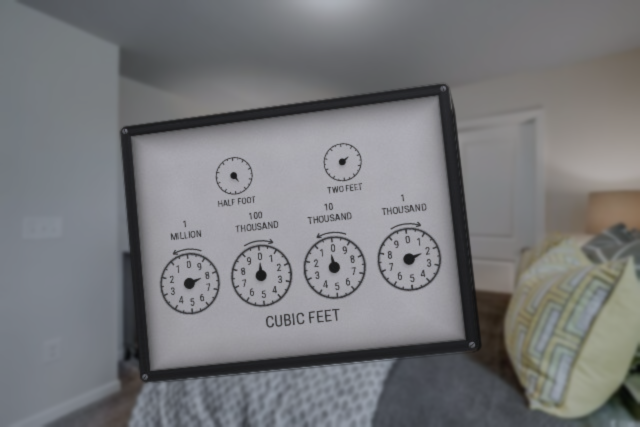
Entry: 800200 ft³
